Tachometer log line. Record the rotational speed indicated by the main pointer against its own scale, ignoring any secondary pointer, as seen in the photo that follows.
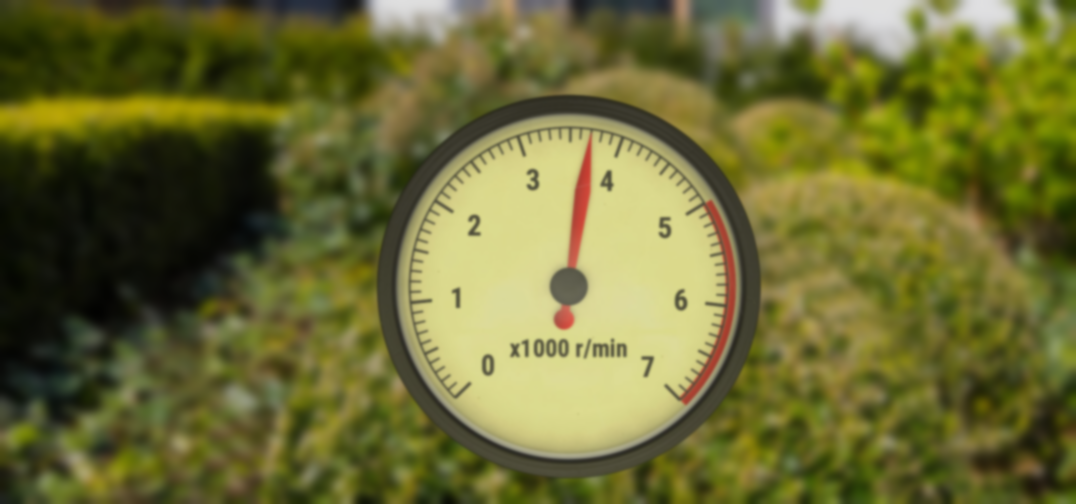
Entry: 3700 rpm
